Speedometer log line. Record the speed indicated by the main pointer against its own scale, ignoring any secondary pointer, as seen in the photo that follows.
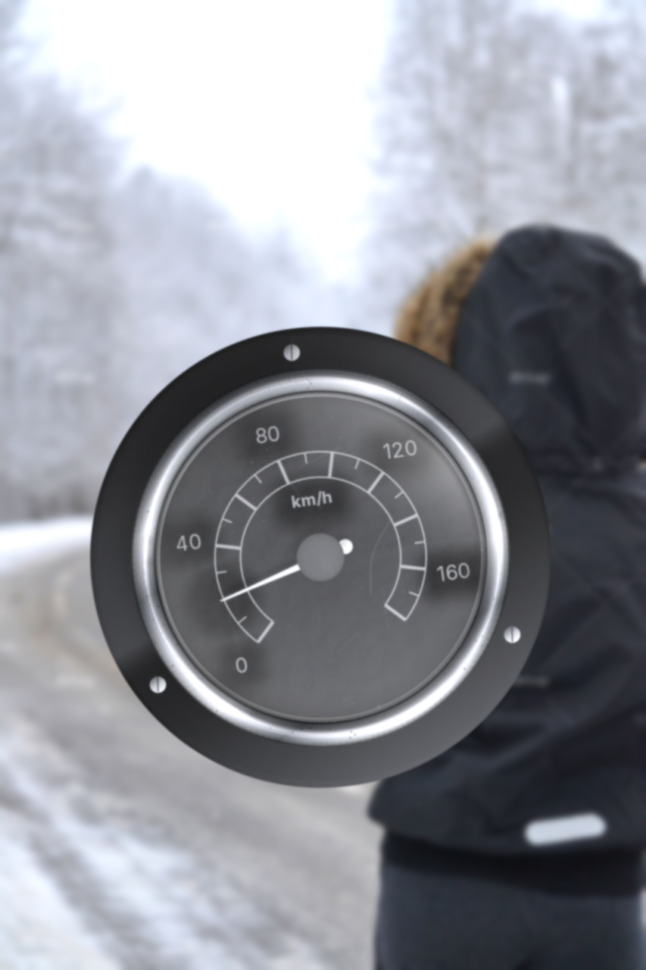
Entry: 20 km/h
